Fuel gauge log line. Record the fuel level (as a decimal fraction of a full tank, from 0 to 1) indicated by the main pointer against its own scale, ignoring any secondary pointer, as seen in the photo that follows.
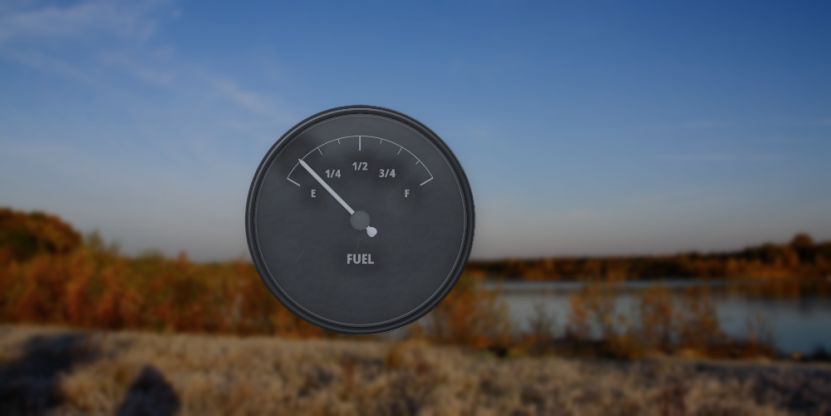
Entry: 0.125
